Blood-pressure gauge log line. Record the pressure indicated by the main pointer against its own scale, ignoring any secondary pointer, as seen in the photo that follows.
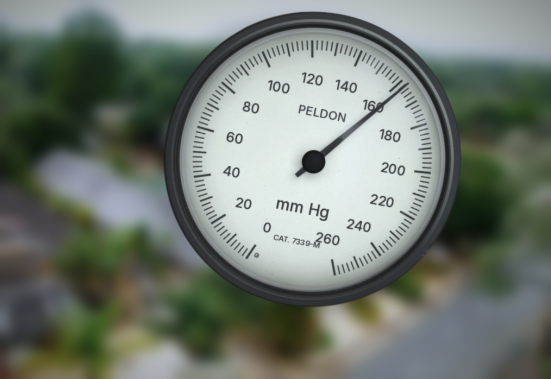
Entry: 162 mmHg
